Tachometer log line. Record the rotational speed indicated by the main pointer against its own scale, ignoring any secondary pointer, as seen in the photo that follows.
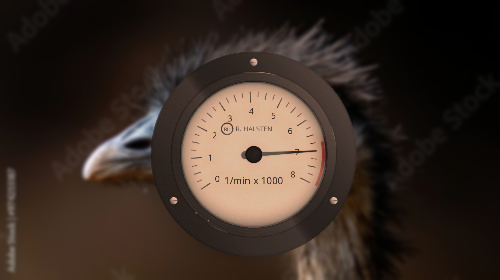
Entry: 7000 rpm
